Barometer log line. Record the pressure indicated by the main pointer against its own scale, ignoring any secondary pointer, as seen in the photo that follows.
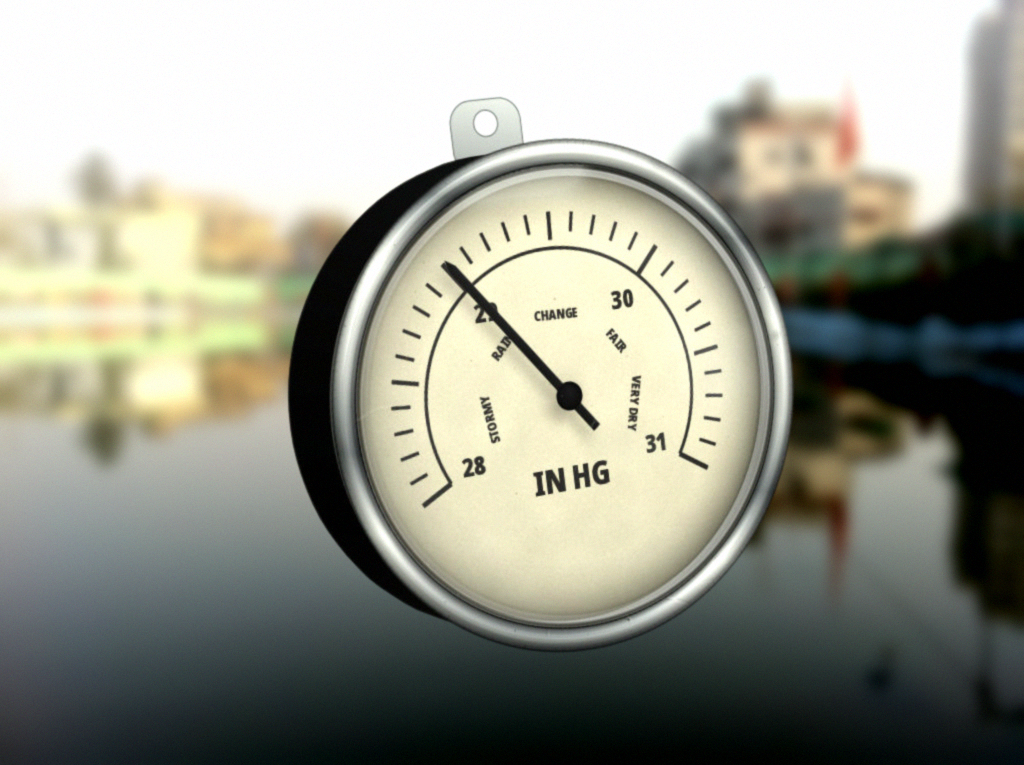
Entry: 29 inHg
